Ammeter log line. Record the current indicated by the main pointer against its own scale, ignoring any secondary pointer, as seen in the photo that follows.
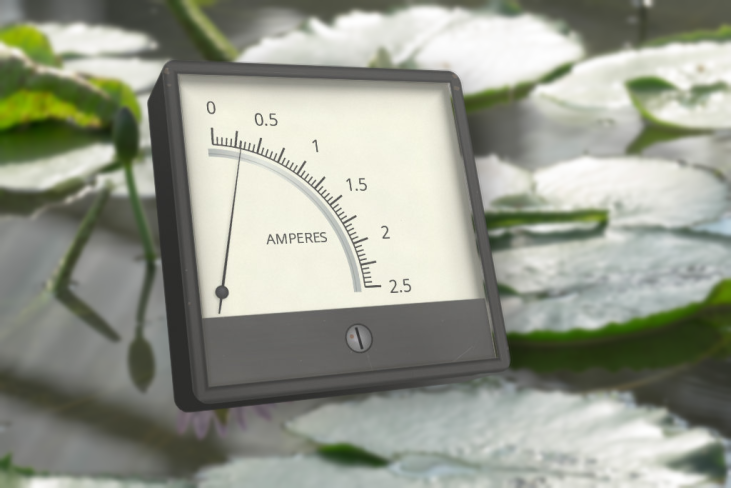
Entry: 0.3 A
